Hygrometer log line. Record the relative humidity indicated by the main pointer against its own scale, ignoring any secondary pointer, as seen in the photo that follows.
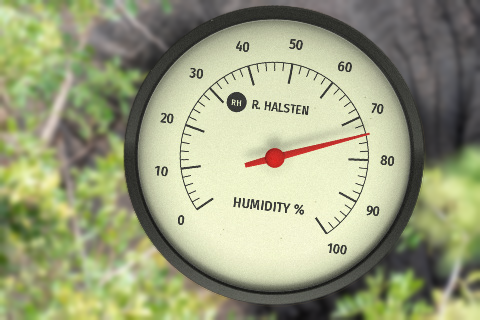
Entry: 74 %
